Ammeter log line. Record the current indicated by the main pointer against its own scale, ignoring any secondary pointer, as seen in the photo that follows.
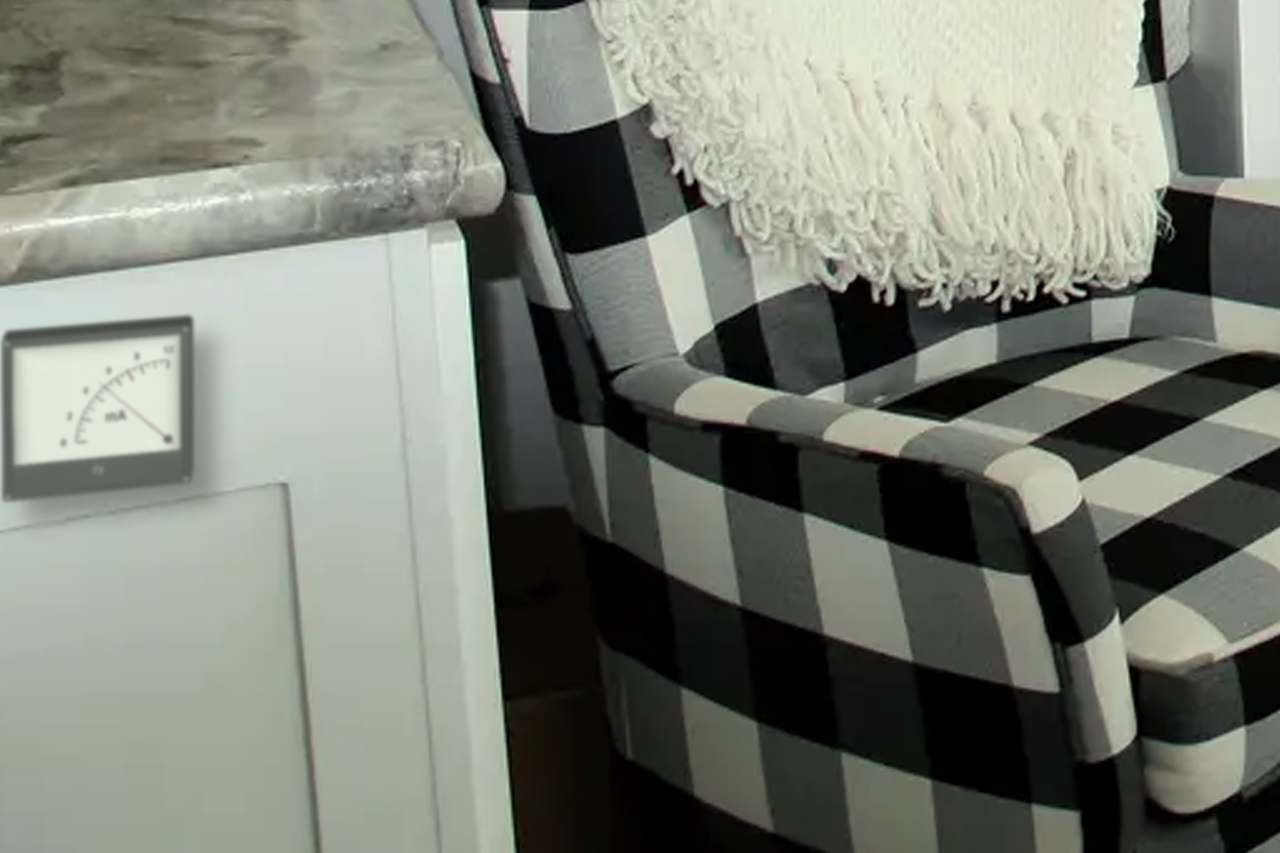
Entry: 5 mA
